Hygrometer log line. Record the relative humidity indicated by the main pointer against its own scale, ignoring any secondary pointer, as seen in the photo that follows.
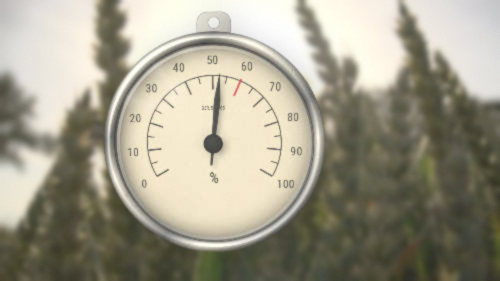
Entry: 52.5 %
